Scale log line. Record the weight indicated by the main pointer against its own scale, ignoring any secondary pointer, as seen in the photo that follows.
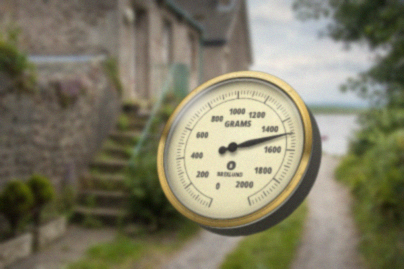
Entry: 1500 g
